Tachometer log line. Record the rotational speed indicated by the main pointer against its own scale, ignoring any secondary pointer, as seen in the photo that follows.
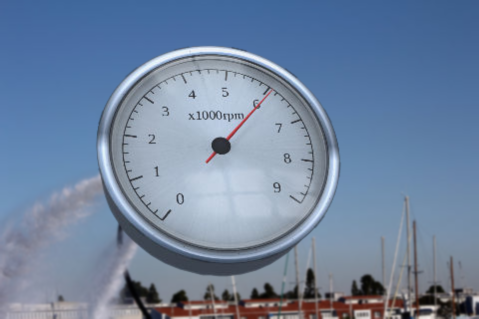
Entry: 6100 rpm
